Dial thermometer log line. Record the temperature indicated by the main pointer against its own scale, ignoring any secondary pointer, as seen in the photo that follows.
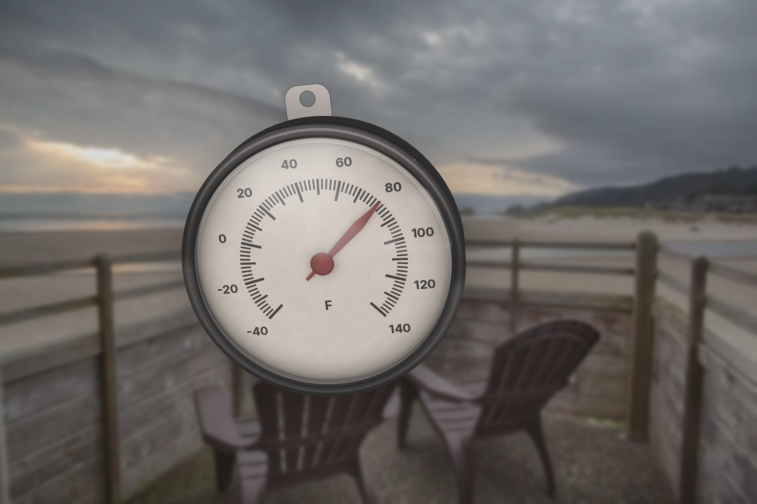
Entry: 80 °F
